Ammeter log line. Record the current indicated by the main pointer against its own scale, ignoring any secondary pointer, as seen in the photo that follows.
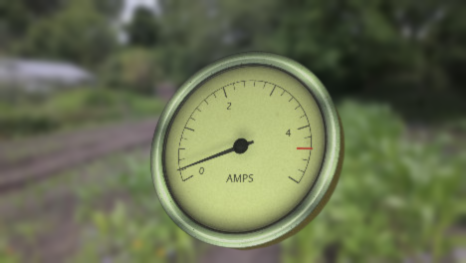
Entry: 0.2 A
